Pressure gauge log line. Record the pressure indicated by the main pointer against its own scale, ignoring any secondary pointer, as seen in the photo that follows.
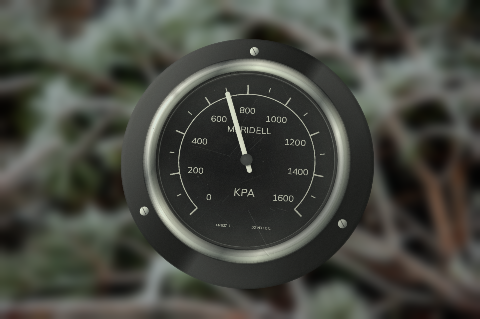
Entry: 700 kPa
